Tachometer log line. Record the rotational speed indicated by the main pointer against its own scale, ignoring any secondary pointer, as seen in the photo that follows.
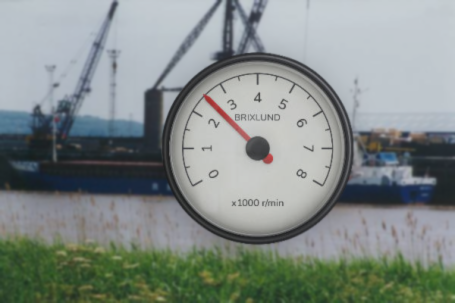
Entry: 2500 rpm
